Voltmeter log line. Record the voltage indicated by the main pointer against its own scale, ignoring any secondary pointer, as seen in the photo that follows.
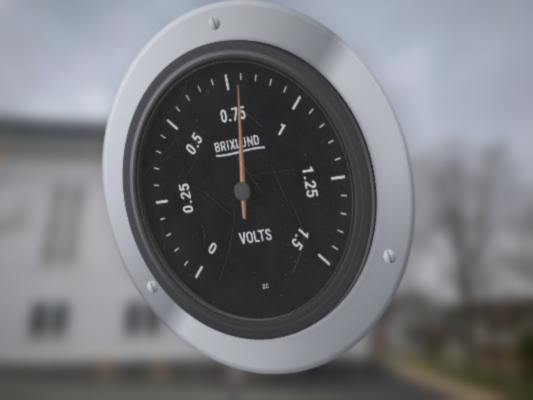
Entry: 0.8 V
